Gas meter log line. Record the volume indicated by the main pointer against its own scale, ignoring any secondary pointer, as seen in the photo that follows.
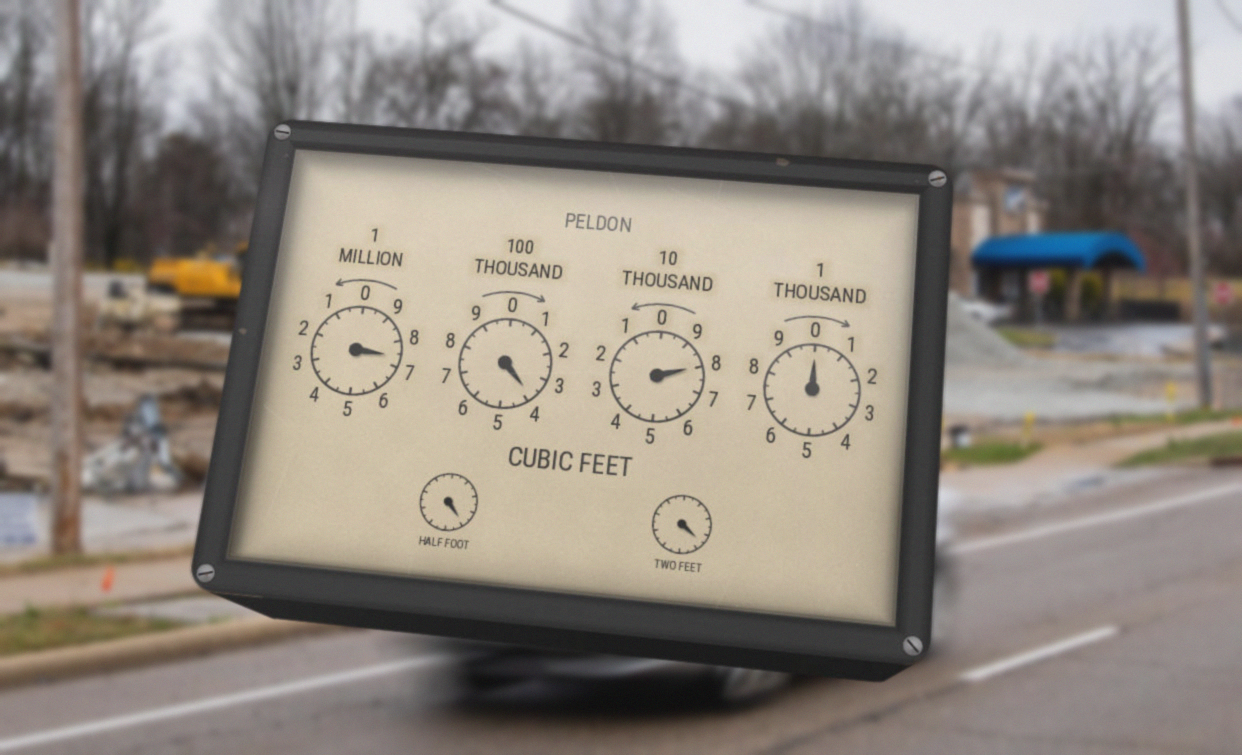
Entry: 738000 ft³
